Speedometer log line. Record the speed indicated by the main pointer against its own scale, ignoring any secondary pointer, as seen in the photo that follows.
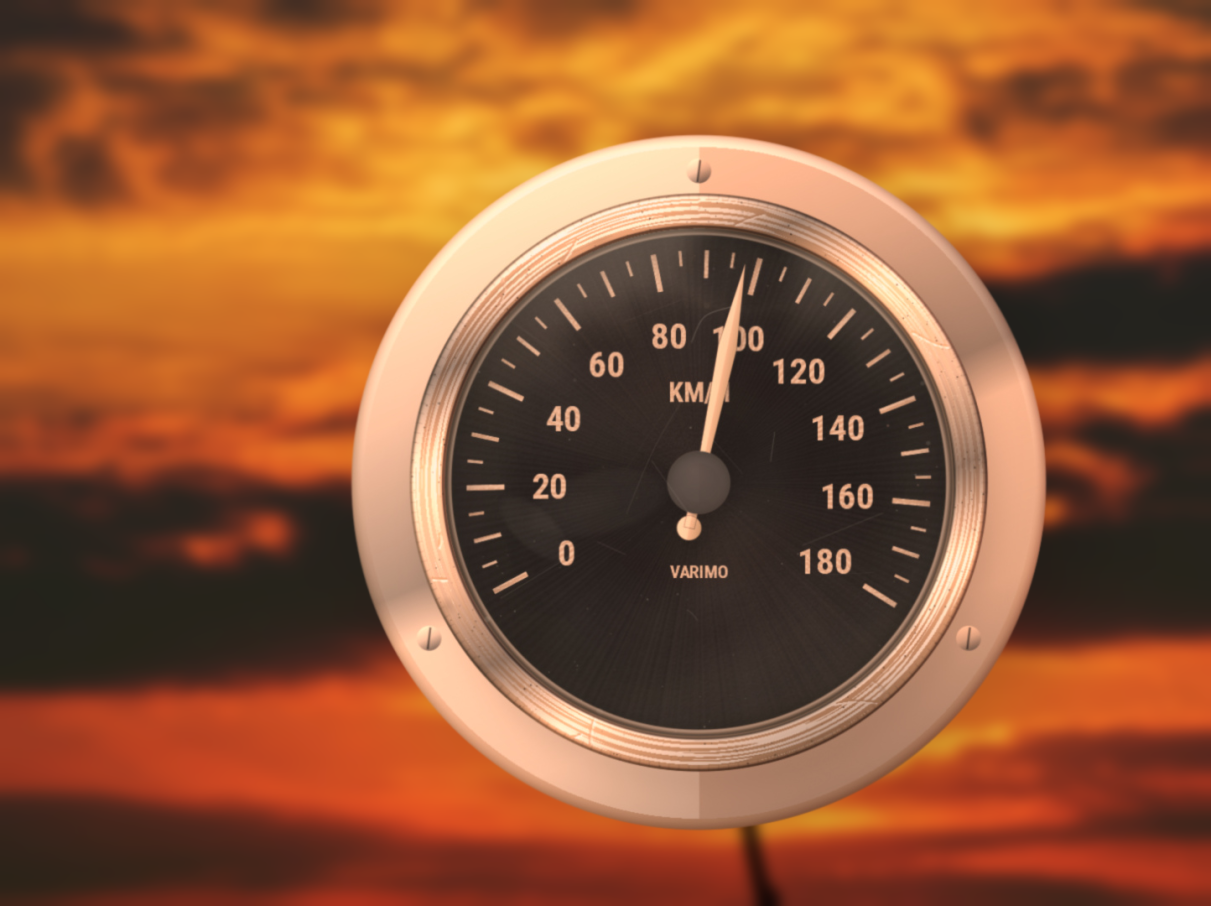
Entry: 97.5 km/h
